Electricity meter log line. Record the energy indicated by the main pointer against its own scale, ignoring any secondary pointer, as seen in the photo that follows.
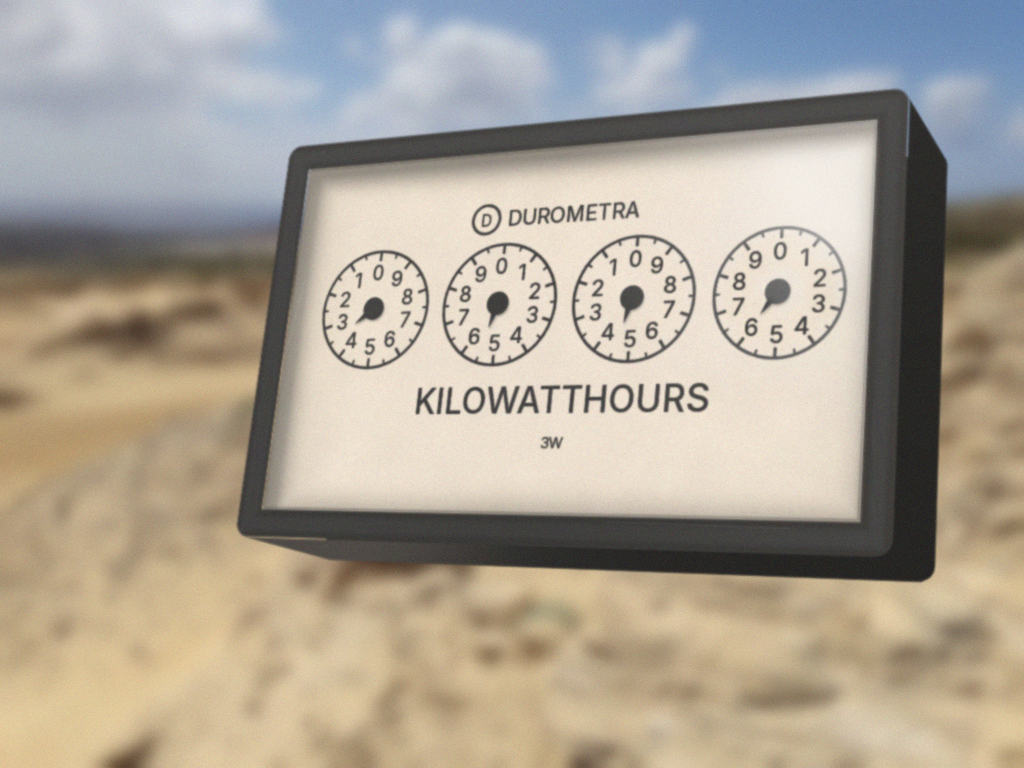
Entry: 3546 kWh
